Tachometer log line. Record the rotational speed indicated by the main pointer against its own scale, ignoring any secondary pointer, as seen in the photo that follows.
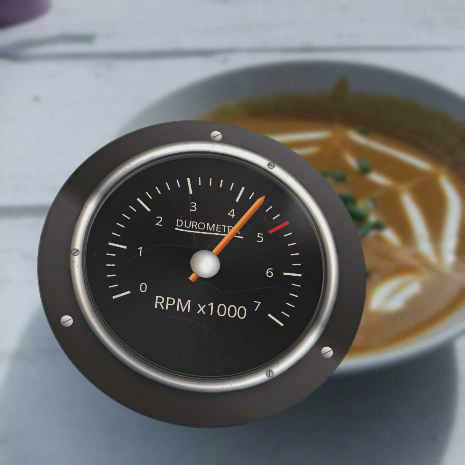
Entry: 4400 rpm
